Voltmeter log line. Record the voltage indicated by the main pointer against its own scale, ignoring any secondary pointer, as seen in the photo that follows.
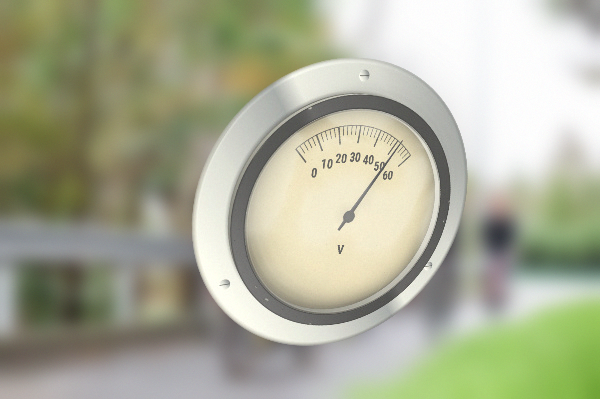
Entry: 50 V
